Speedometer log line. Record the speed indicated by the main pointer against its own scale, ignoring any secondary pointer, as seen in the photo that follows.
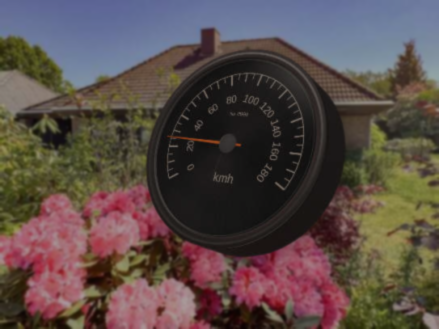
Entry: 25 km/h
